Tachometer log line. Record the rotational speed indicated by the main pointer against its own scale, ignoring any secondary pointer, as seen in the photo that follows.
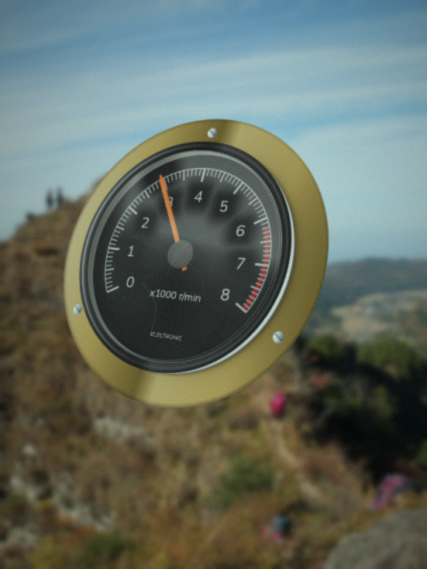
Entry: 3000 rpm
